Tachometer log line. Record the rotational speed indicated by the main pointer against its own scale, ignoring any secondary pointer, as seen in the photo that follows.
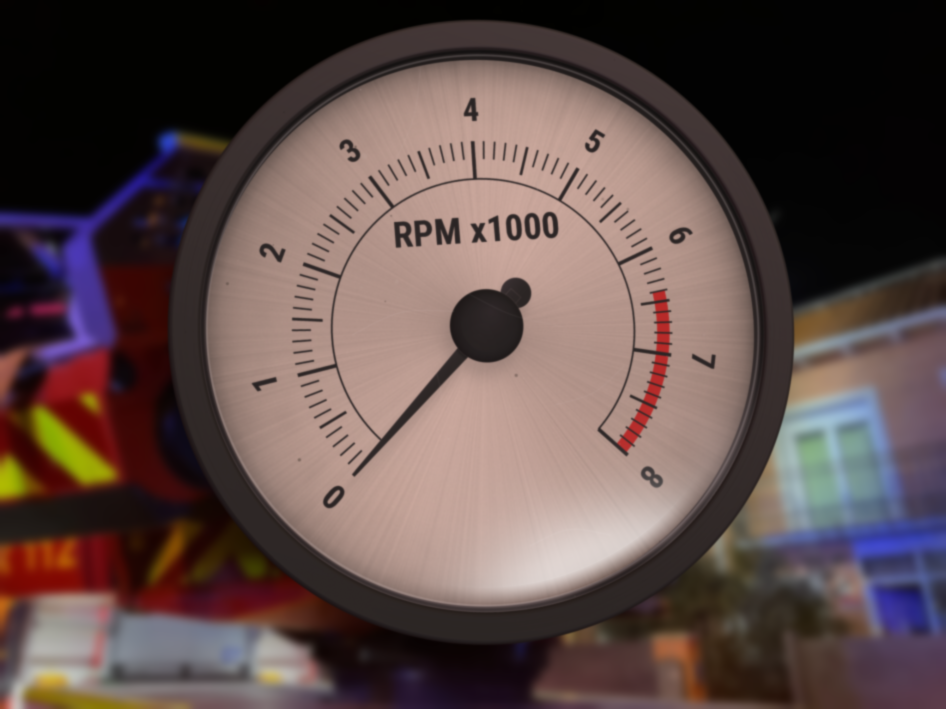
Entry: 0 rpm
